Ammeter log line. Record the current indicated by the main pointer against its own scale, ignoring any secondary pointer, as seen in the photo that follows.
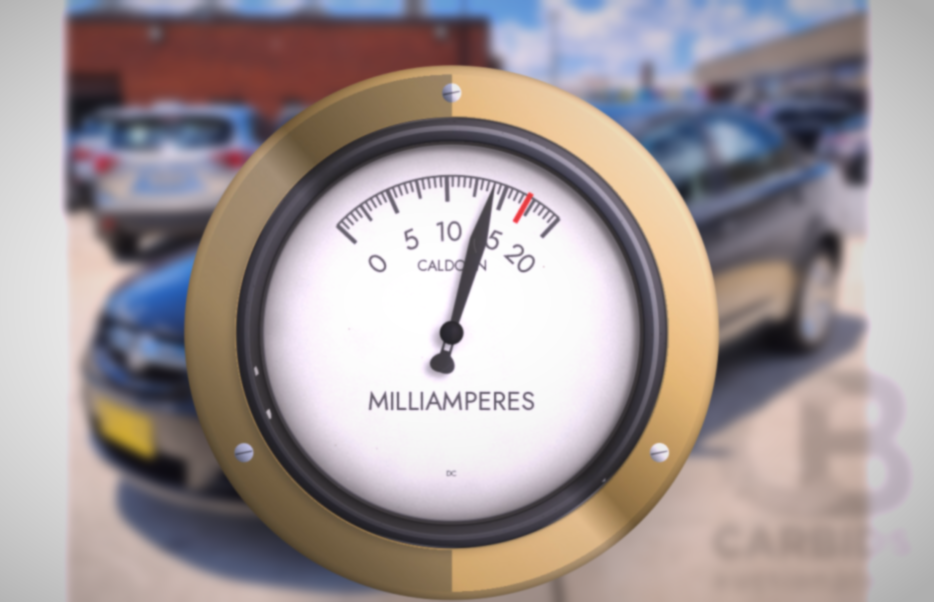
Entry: 14 mA
